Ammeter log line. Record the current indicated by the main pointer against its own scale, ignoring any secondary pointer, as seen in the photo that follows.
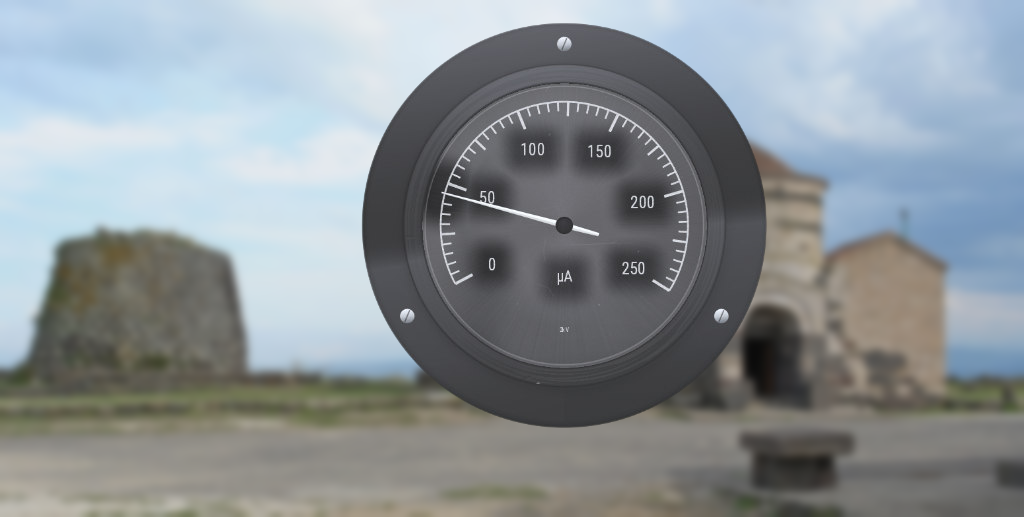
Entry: 45 µA
